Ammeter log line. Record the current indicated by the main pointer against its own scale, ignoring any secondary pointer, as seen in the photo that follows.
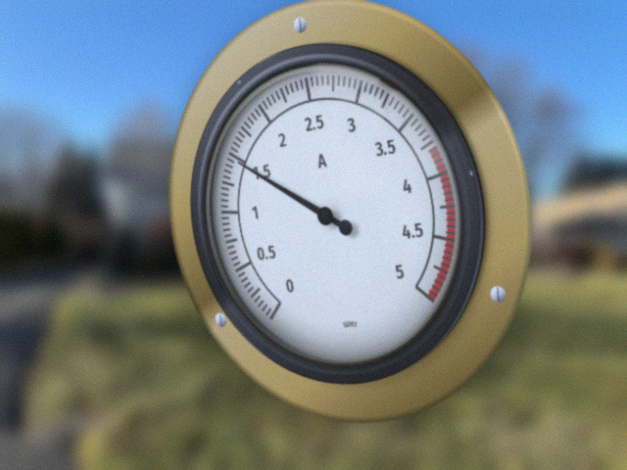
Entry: 1.5 A
